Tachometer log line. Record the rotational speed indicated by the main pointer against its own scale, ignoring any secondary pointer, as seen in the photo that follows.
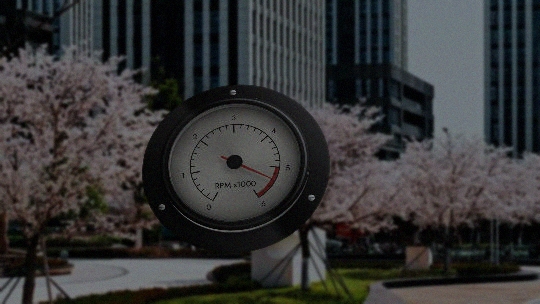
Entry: 5400 rpm
